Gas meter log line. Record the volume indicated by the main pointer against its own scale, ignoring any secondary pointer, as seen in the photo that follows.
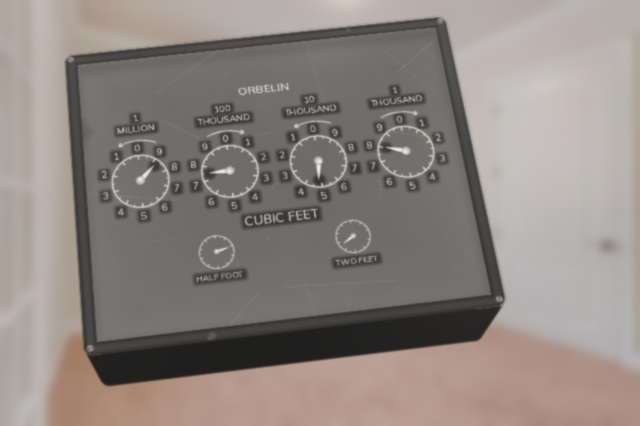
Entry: 874800 ft³
